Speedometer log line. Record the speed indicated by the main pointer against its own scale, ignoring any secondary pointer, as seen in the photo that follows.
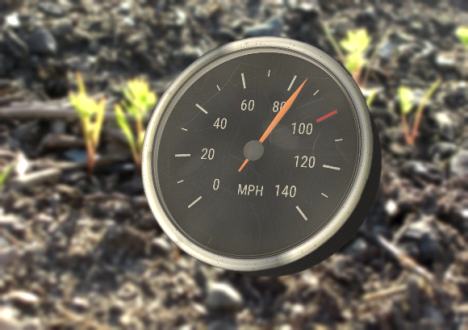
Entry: 85 mph
